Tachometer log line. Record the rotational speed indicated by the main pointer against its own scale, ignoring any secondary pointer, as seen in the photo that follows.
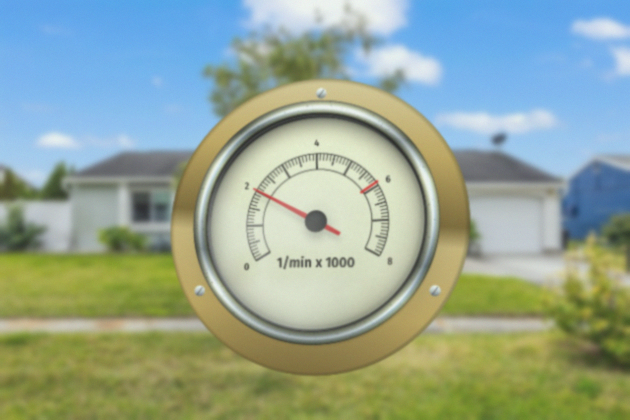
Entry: 2000 rpm
